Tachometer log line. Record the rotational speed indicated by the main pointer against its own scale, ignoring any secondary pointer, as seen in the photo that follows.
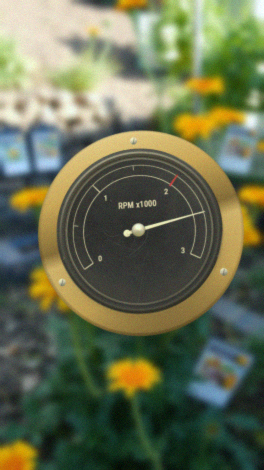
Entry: 2500 rpm
